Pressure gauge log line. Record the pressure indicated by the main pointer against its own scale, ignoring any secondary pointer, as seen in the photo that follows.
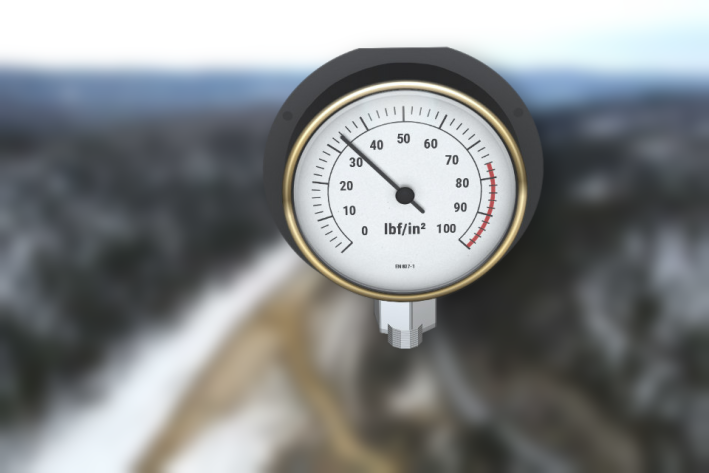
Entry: 34 psi
